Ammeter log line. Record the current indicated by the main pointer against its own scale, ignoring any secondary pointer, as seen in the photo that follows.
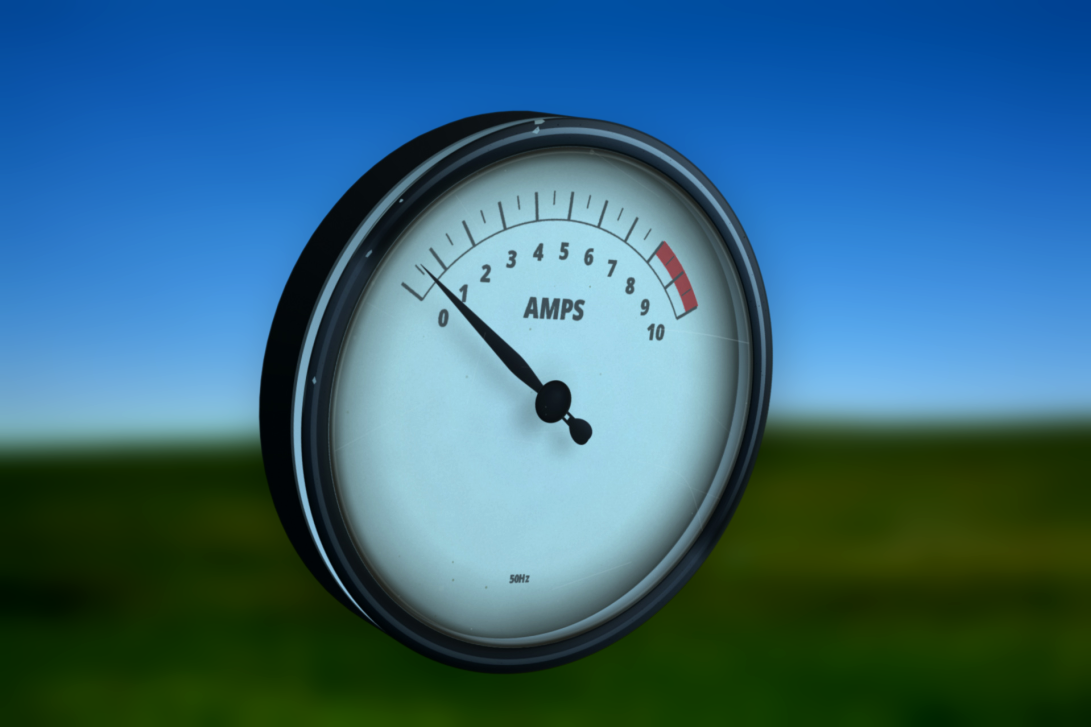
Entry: 0.5 A
